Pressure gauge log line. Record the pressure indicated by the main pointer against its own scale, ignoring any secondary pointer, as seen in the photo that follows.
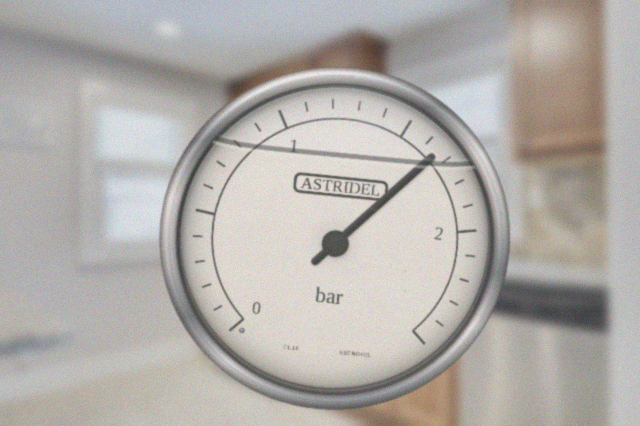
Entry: 1.65 bar
